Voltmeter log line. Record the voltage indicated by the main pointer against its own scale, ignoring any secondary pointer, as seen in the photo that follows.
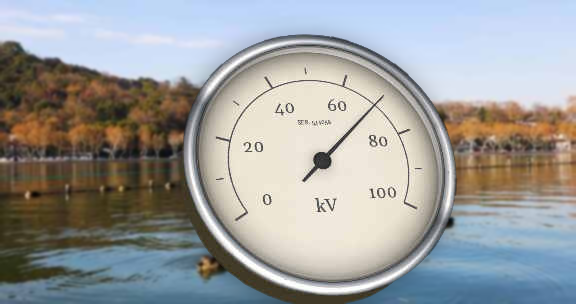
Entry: 70 kV
